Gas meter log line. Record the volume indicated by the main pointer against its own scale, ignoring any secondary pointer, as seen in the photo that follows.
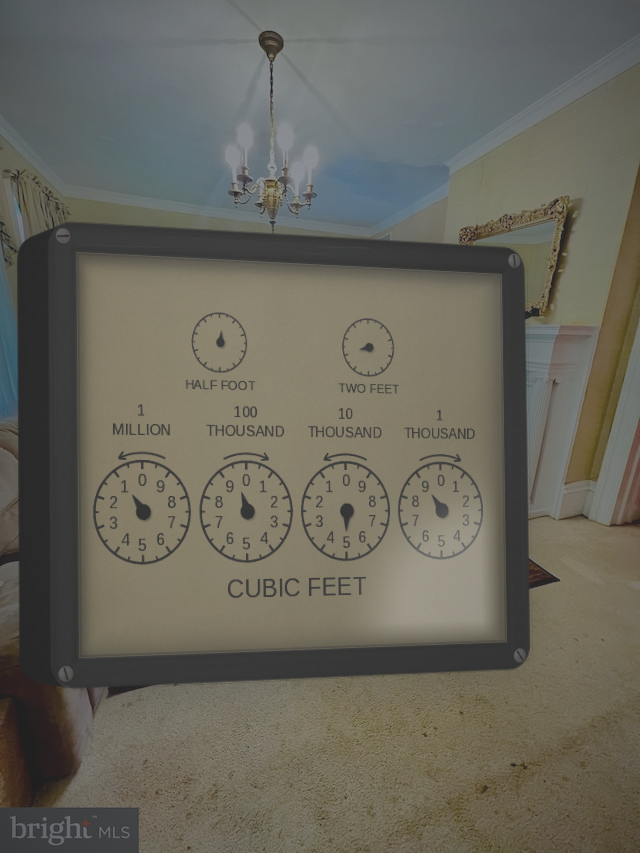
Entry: 94900 ft³
